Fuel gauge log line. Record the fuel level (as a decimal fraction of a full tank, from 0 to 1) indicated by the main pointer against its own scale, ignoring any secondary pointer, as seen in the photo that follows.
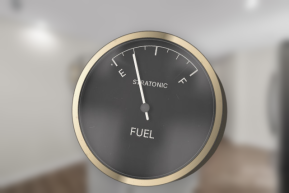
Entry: 0.25
